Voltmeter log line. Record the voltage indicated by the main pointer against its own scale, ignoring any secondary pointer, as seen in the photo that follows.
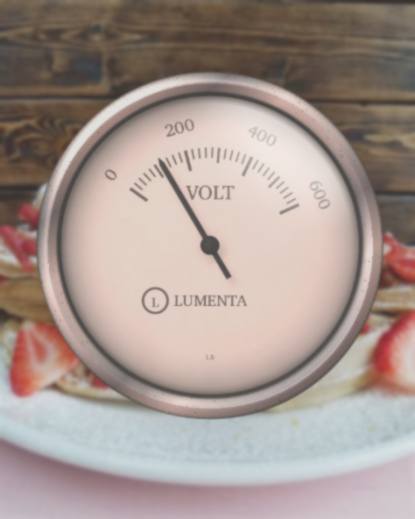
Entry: 120 V
